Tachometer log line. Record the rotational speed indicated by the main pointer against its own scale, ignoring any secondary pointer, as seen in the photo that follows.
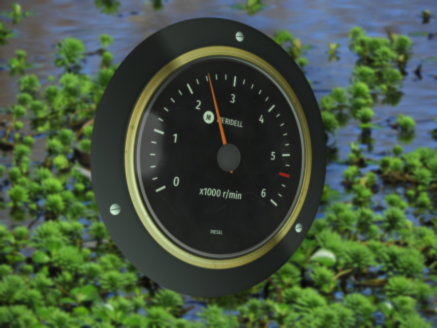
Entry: 2400 rpm
